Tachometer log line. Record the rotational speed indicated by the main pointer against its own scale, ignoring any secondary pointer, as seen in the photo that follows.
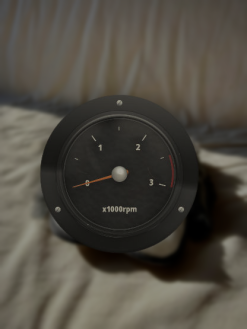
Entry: 0 rpm
